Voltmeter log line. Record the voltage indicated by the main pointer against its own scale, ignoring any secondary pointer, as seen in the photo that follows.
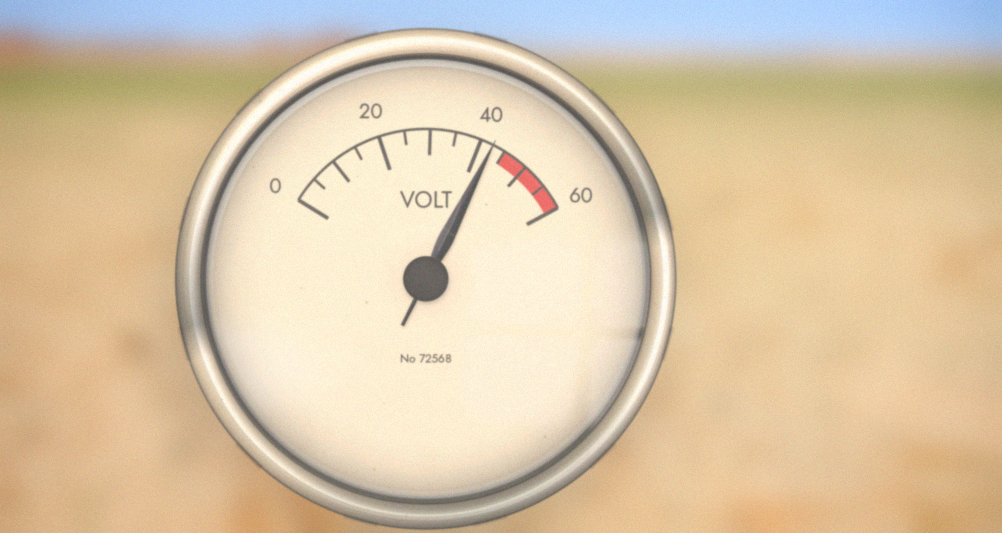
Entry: 42.5 V
